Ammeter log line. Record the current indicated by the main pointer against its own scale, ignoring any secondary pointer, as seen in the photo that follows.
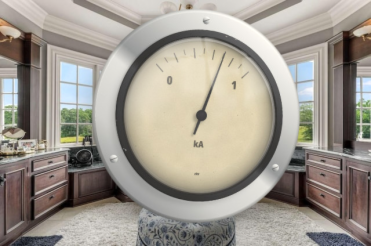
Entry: 0.7 kA
